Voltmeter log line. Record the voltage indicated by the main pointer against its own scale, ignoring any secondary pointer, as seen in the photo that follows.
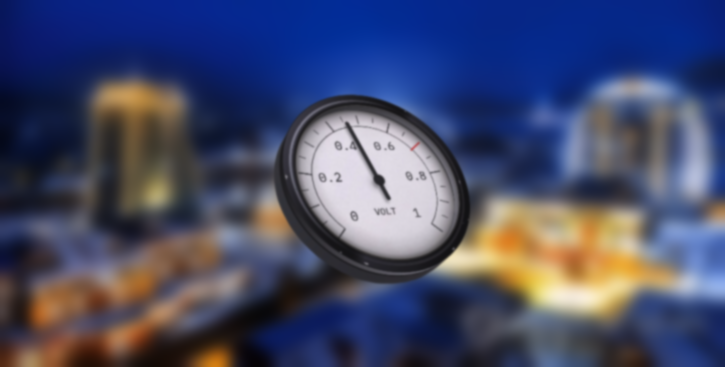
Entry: 0.45 V
